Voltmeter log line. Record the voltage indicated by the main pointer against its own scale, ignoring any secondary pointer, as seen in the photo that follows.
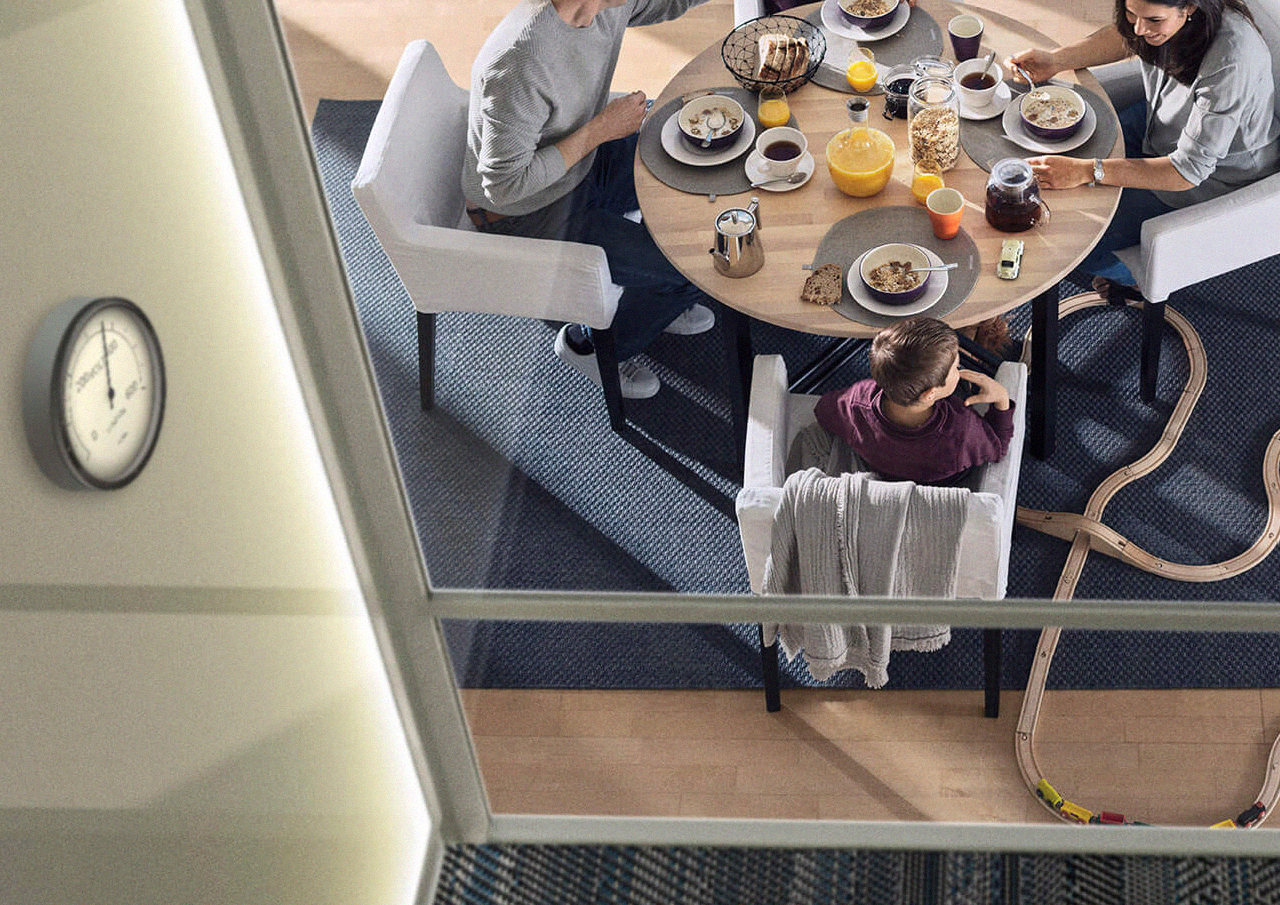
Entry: 350 V
